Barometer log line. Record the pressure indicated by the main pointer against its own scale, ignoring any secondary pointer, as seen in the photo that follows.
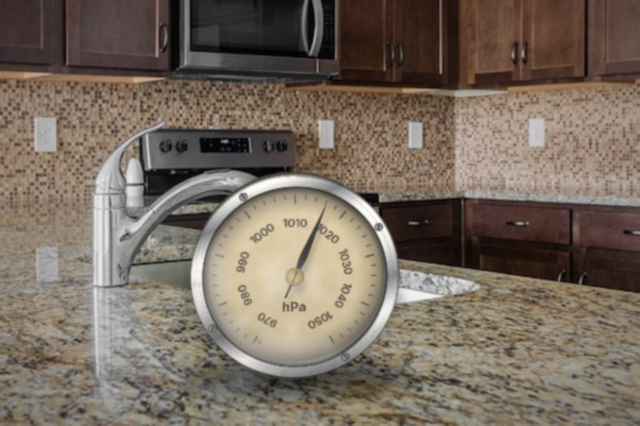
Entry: 1016 hPa
